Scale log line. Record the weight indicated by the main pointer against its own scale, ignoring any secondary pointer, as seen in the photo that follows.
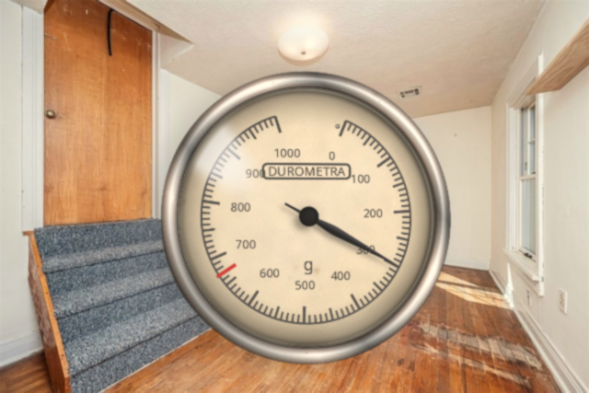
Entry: 300 g
